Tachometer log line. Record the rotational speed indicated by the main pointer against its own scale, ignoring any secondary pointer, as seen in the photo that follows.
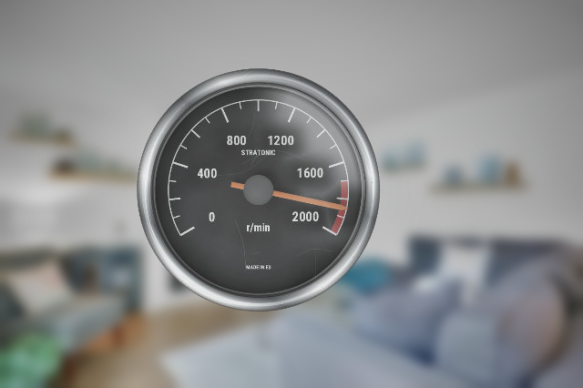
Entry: 1850 rpm
